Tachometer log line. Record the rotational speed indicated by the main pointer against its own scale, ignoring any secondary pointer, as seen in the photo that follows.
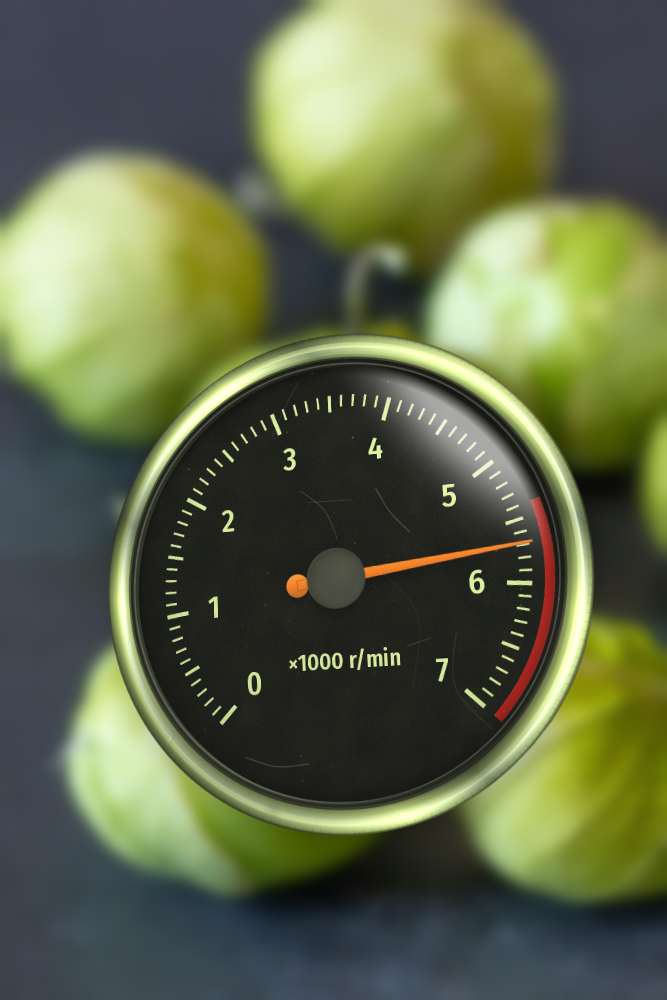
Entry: 5700 rpm
